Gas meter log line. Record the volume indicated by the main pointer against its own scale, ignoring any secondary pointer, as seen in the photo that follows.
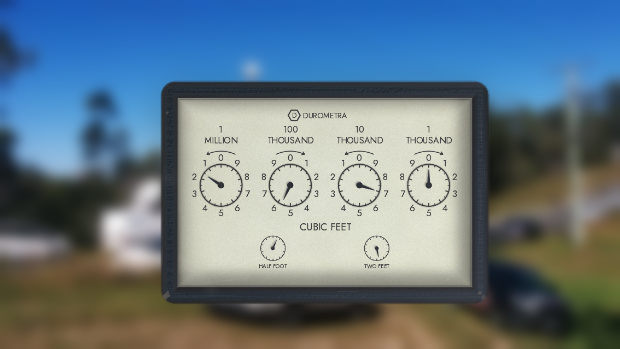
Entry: 157000 ft³
